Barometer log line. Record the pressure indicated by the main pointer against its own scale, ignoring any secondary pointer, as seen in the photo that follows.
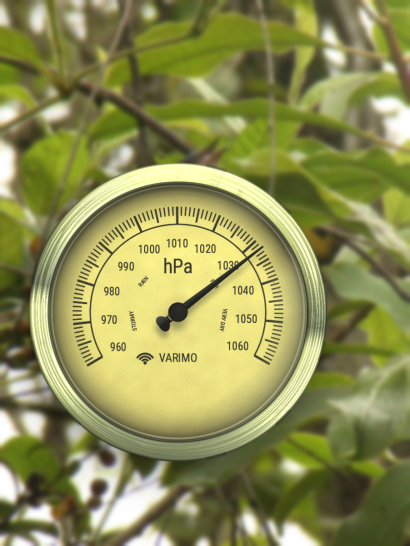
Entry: 1032 hPa
